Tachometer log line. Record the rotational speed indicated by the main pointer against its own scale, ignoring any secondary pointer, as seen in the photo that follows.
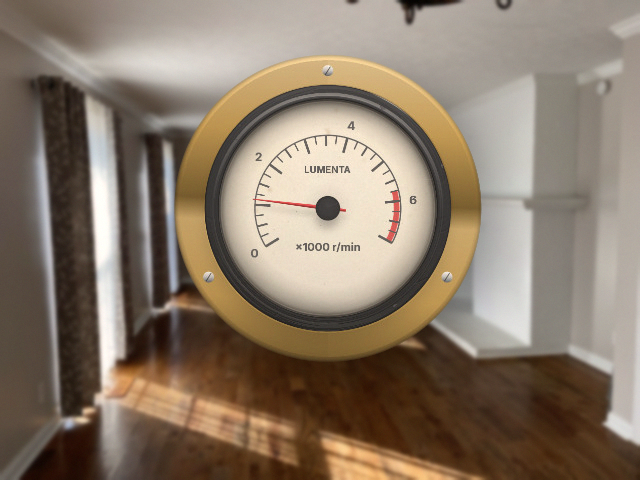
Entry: 1125 rpm
